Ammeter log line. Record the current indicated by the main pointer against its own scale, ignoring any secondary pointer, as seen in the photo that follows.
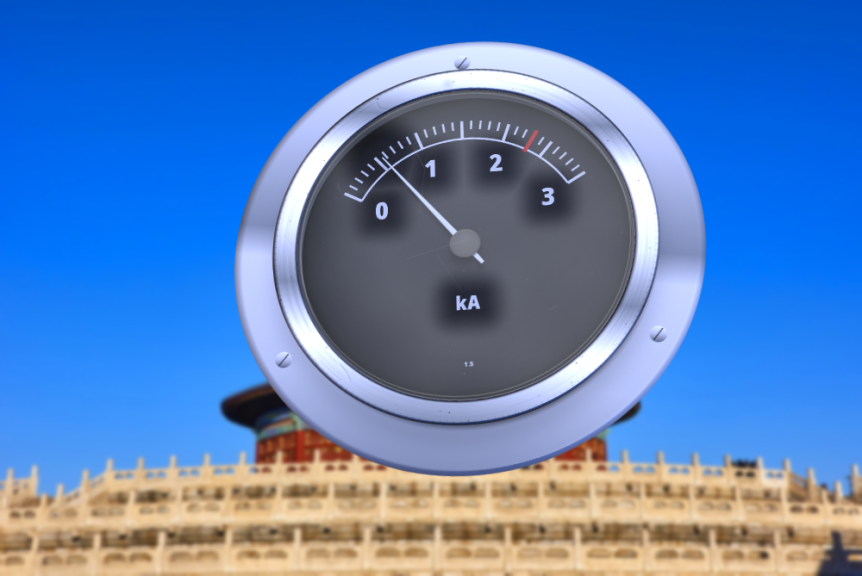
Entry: 0.55 kA
